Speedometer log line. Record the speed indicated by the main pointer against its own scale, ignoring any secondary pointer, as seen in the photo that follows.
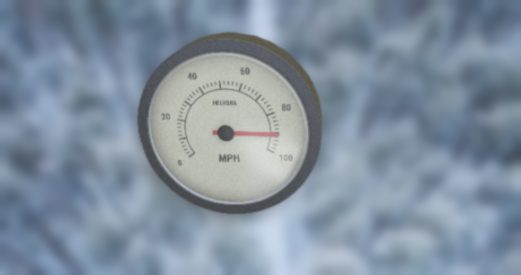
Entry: 90 mph
